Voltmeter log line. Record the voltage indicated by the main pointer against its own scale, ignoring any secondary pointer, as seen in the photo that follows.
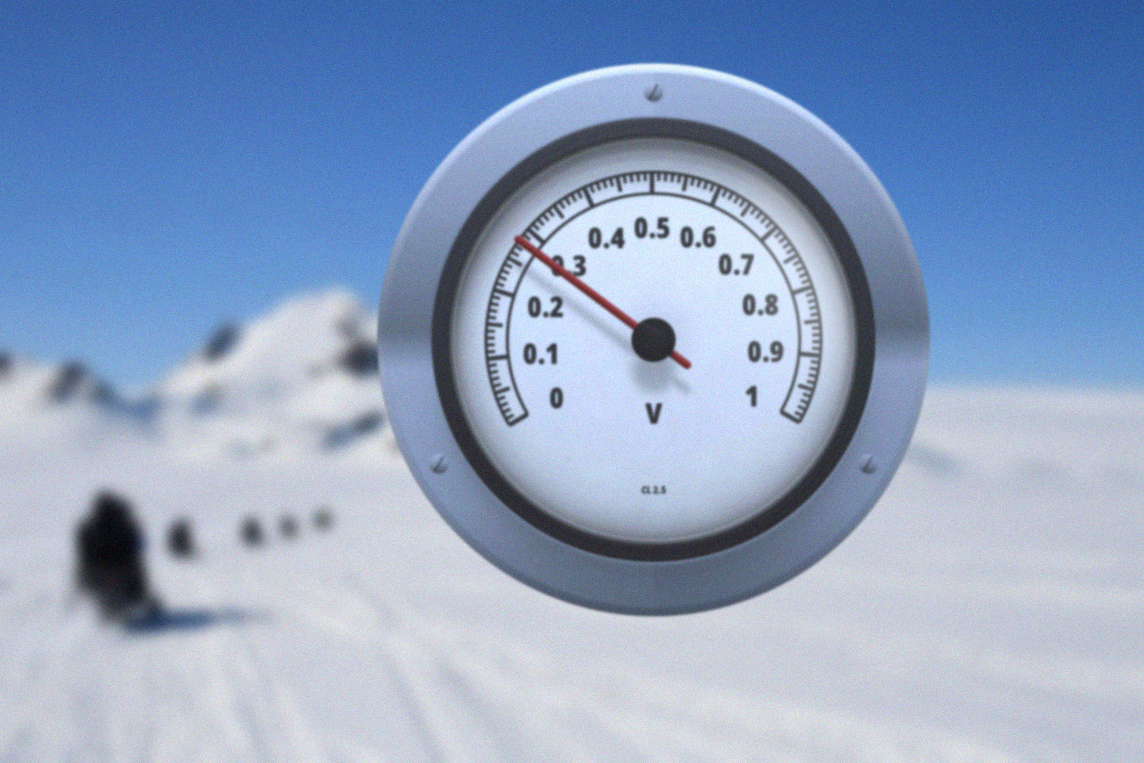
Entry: 0.28 V
